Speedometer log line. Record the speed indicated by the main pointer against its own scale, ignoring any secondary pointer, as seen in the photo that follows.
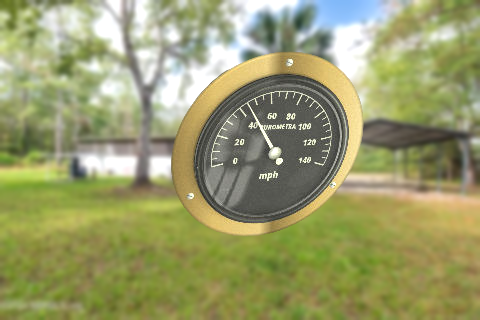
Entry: 45 mph
